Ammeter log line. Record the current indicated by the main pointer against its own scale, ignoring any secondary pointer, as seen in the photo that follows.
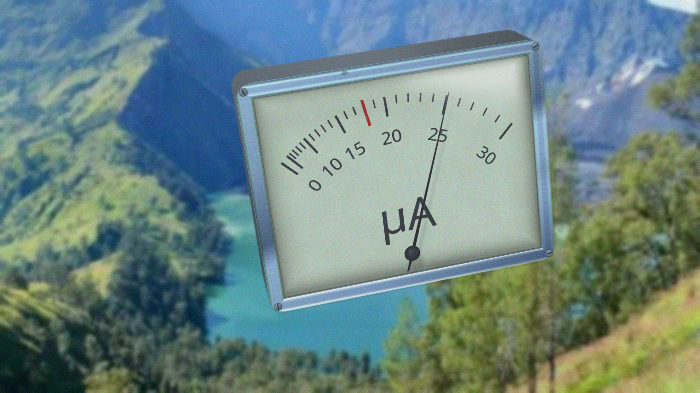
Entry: 25 µA
